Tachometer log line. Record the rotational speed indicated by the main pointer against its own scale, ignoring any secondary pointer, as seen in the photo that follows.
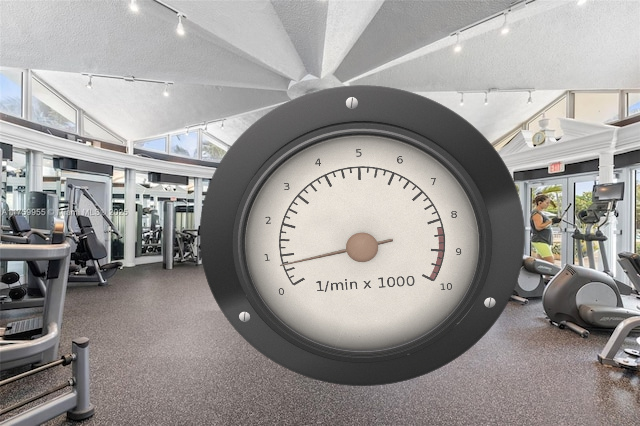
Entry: 750 rpm
